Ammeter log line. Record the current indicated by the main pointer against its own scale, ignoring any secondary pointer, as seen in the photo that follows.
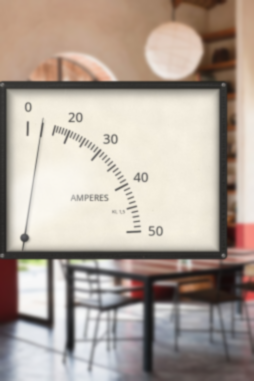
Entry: 10 A
